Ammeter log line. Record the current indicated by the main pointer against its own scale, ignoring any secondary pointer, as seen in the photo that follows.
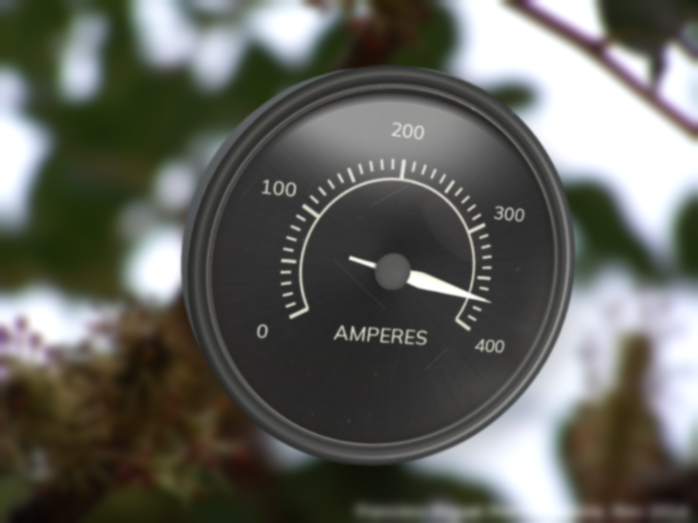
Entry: 370 A
